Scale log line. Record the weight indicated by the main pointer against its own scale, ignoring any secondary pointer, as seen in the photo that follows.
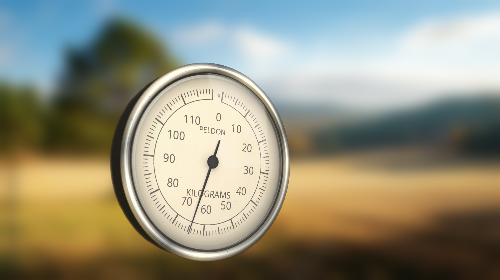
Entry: 65 kg
